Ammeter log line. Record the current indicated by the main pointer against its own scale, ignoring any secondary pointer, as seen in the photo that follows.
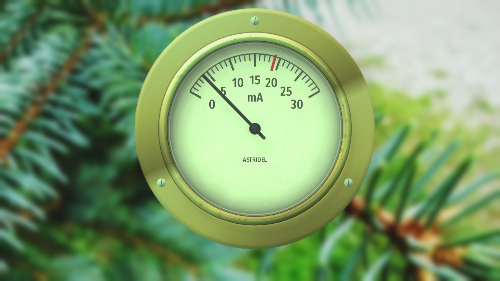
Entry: 4 mA
